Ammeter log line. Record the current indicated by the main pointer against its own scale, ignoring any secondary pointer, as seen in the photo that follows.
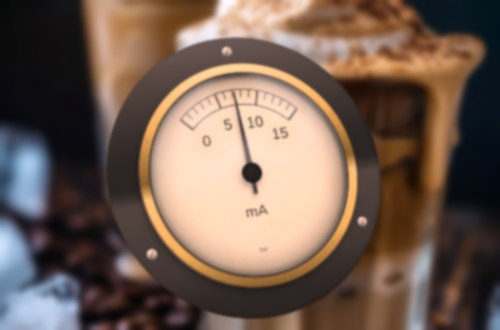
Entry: 7 mA
